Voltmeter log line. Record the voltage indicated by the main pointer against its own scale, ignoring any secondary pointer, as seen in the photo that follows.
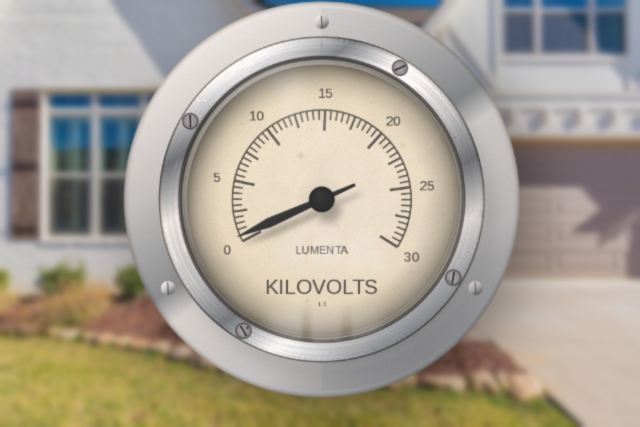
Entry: 0.5 kV
